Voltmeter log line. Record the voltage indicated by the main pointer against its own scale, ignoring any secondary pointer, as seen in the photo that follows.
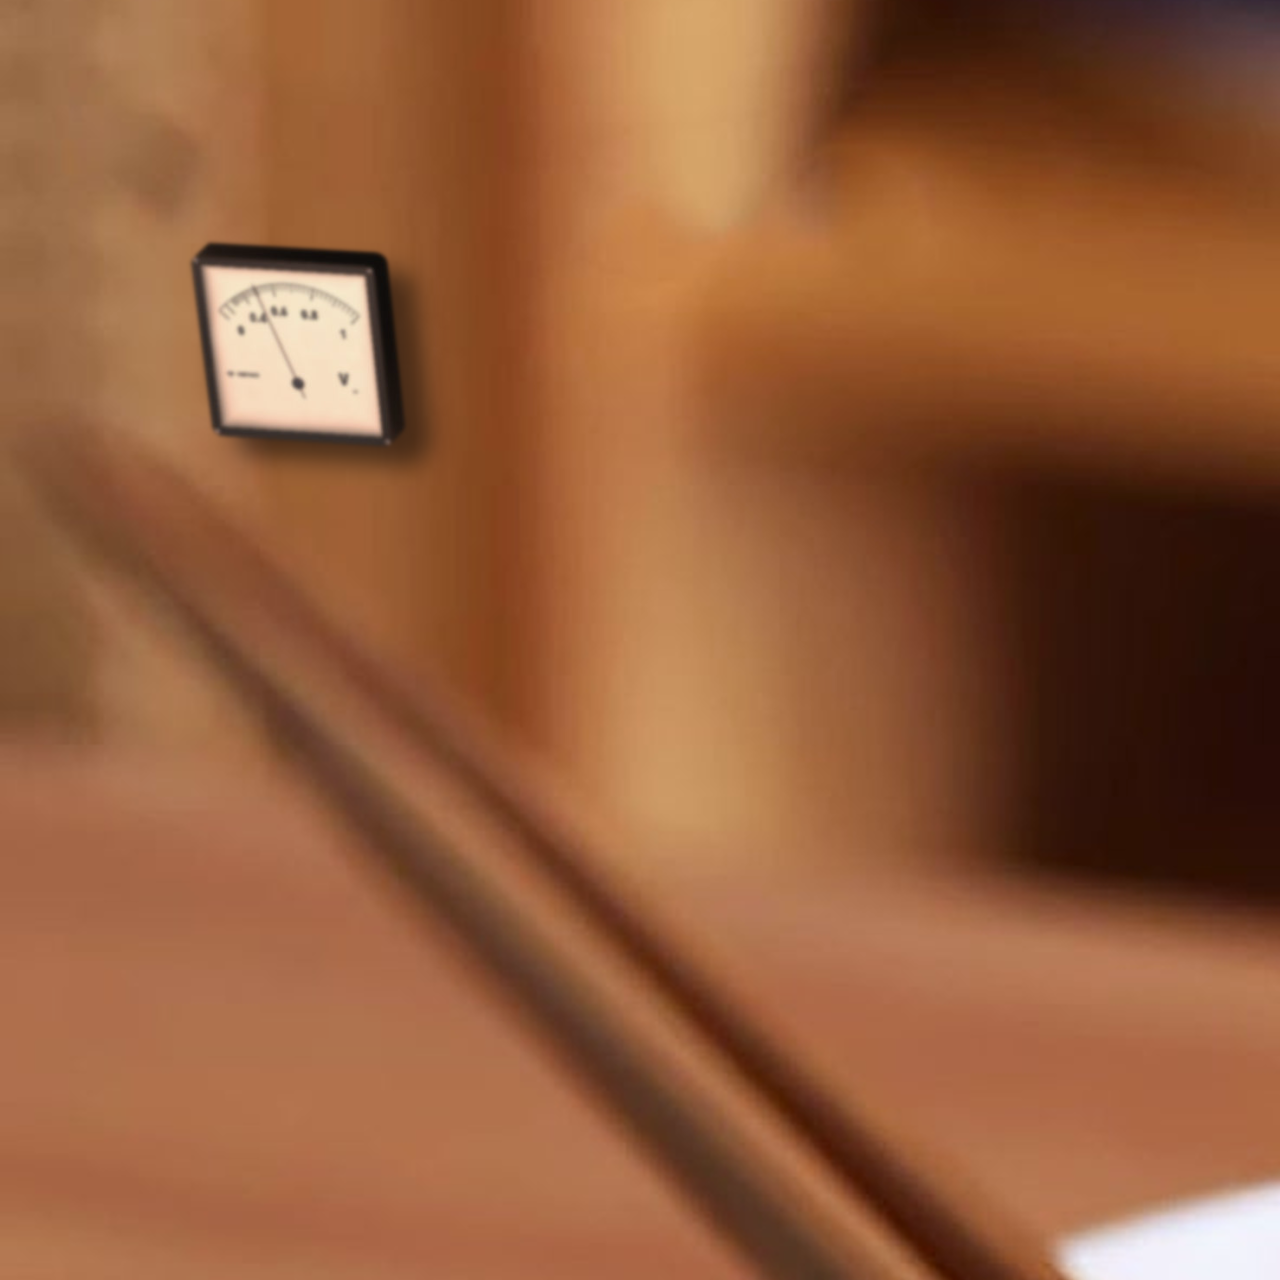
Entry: 0.5 V
